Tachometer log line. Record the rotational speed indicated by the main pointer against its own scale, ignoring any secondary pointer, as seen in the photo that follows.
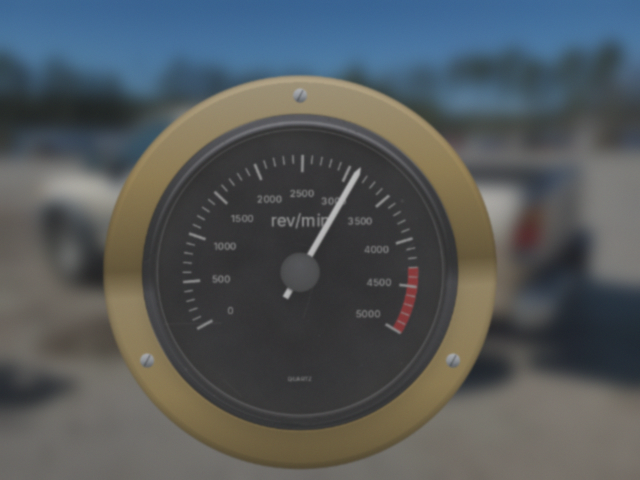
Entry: 3100 rpm
